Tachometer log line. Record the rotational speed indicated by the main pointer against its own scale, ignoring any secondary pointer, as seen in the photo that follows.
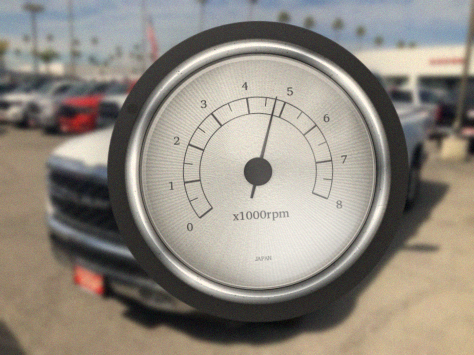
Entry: 4750 rpm
